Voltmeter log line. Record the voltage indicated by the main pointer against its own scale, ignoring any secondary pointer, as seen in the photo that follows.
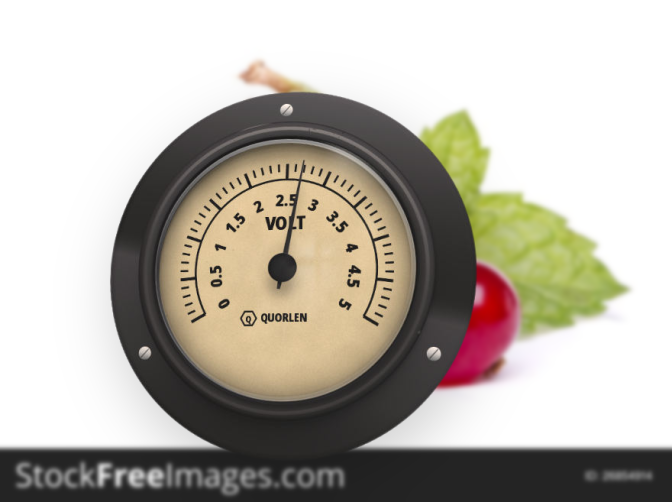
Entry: 2.7 V
